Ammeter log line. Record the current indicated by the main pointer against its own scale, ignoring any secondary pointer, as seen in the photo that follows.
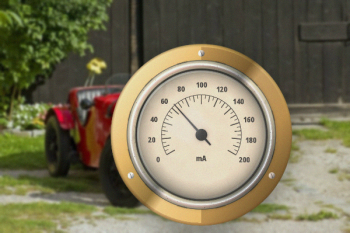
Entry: 65 mA
